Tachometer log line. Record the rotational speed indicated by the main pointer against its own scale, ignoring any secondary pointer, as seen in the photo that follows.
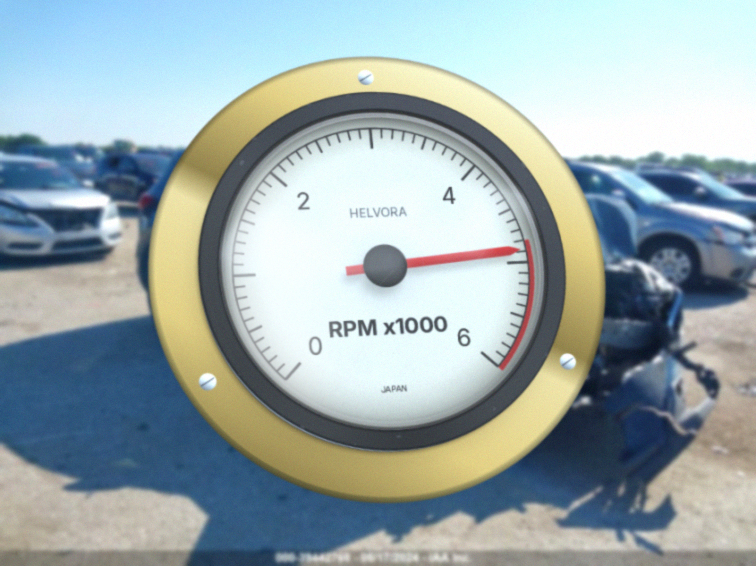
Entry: 4900 rpm
